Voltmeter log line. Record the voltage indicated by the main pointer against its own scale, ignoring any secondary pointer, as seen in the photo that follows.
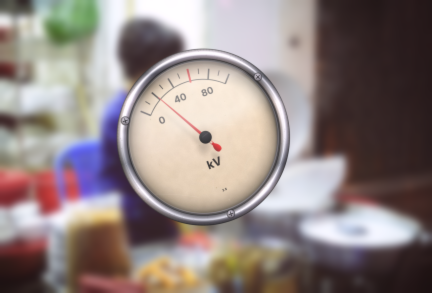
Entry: 20 kV
